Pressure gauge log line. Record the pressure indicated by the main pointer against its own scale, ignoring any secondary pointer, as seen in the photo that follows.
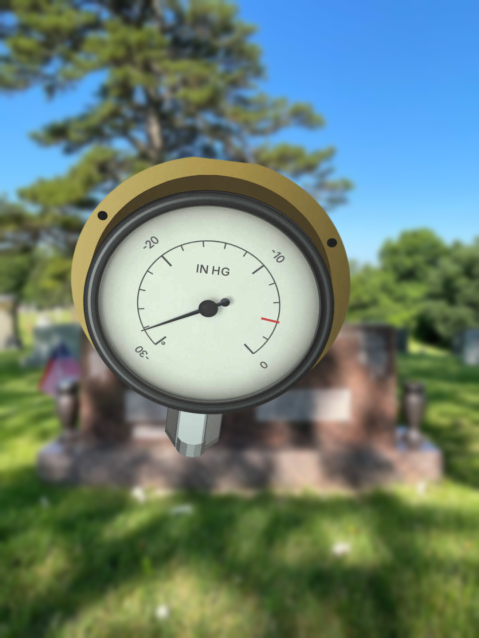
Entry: -28 inHg
